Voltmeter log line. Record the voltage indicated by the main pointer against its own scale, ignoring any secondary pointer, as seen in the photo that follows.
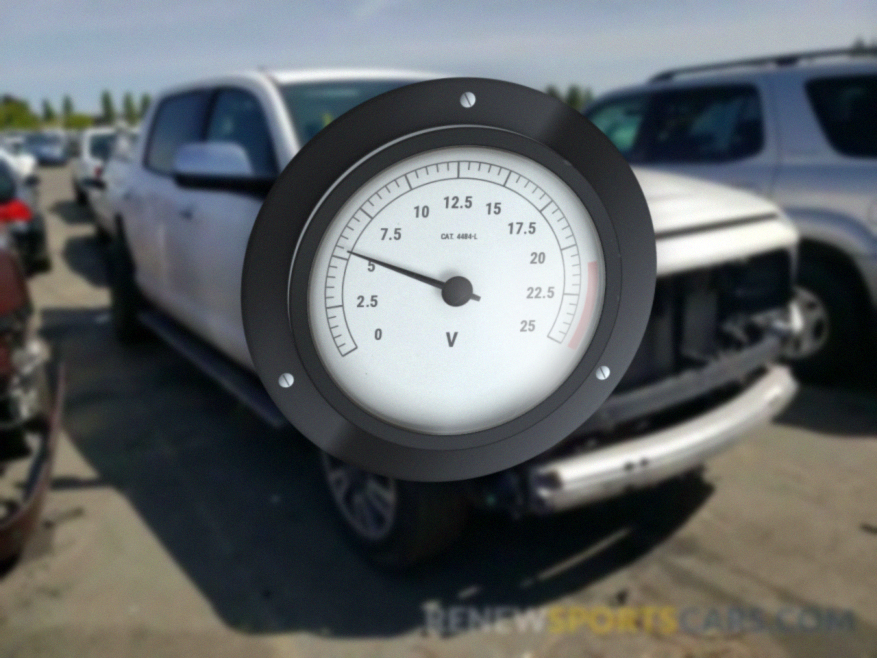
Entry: 5.5 V
